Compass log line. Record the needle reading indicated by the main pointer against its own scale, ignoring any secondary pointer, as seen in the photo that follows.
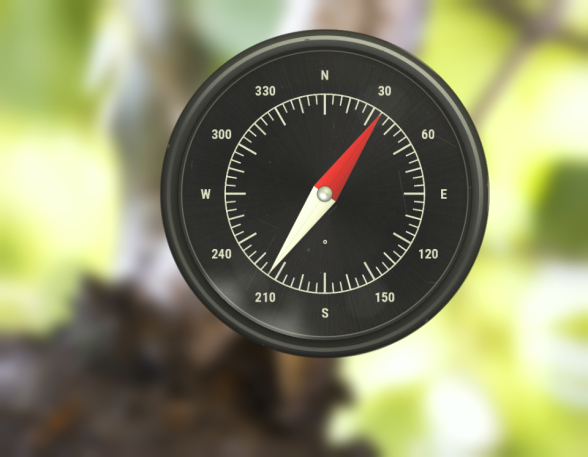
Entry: 35 °
